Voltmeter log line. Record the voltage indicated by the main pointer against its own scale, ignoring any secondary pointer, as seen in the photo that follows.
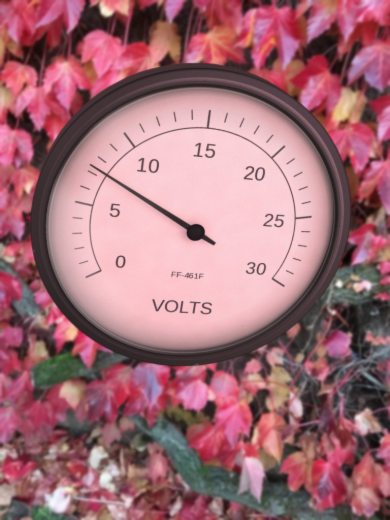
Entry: 7.5 V
